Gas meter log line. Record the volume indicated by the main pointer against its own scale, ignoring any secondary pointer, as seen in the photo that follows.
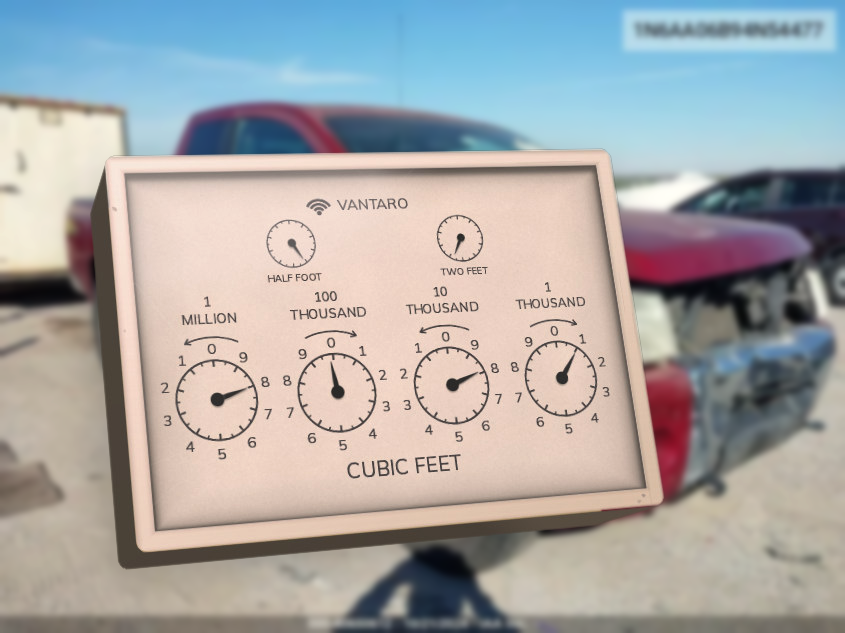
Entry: 798100 ft³
